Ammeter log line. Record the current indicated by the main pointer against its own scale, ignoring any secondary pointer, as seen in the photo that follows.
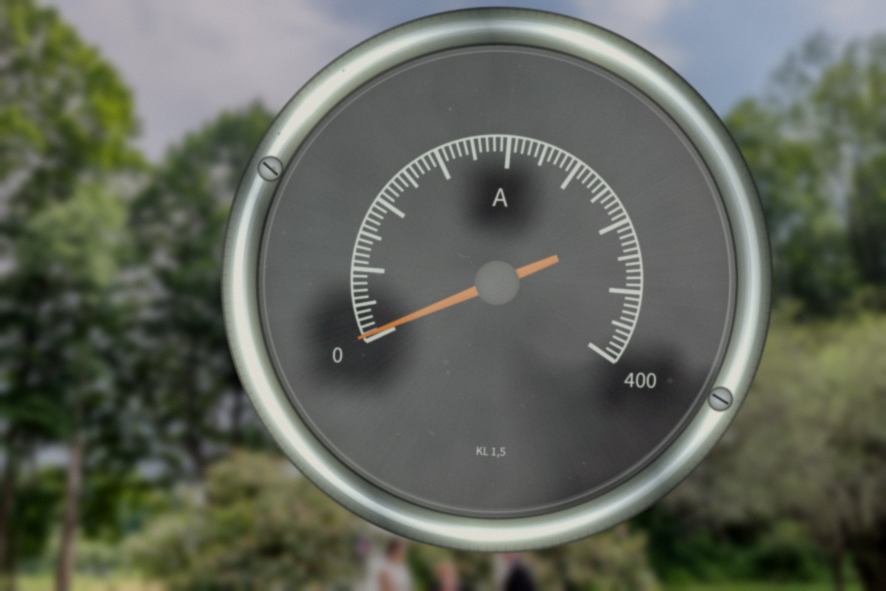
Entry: 5 A
